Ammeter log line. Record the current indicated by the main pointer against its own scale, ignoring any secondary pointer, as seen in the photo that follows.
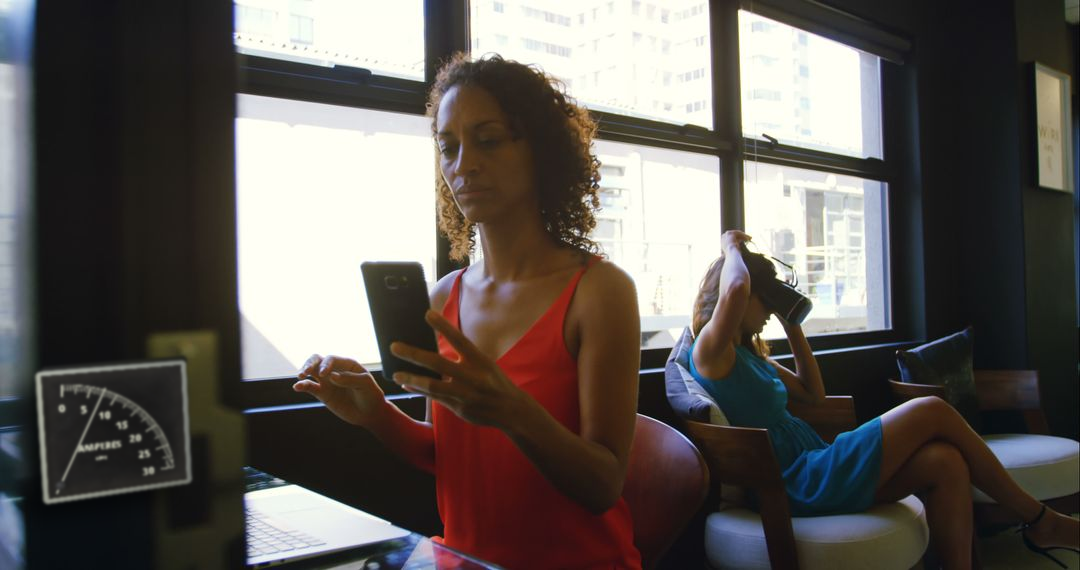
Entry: 7.5 A
